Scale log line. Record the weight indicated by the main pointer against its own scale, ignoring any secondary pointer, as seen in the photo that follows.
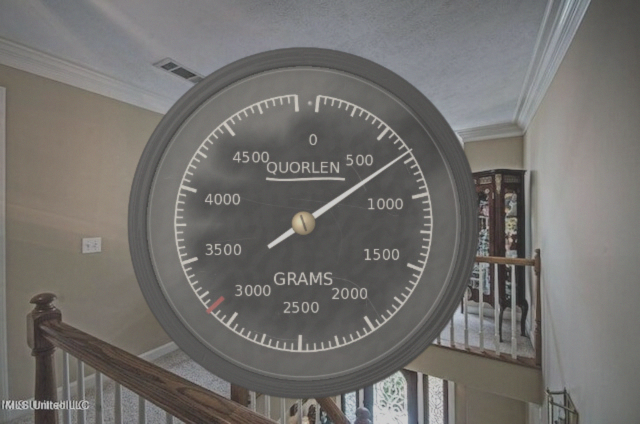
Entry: 700 g
